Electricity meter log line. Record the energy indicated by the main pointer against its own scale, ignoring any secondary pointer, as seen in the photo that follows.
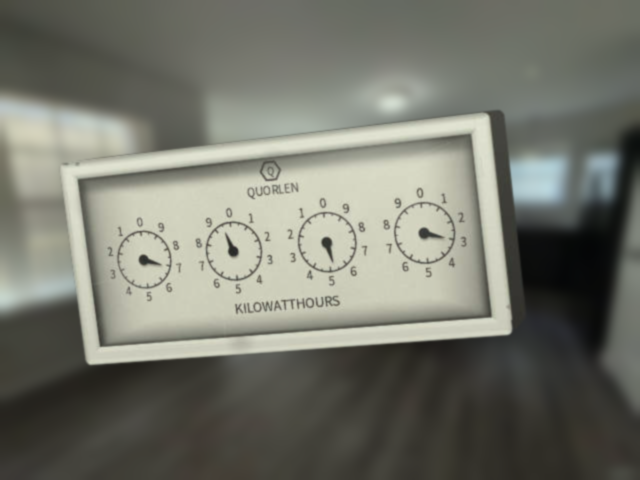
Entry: 6953 kWh
